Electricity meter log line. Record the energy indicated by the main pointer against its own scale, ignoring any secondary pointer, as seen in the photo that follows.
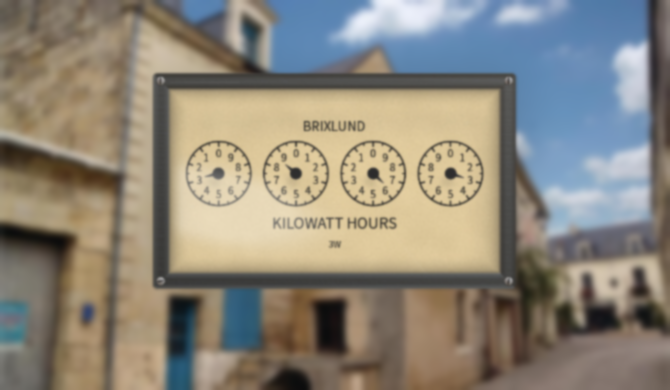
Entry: 2863 kWh
